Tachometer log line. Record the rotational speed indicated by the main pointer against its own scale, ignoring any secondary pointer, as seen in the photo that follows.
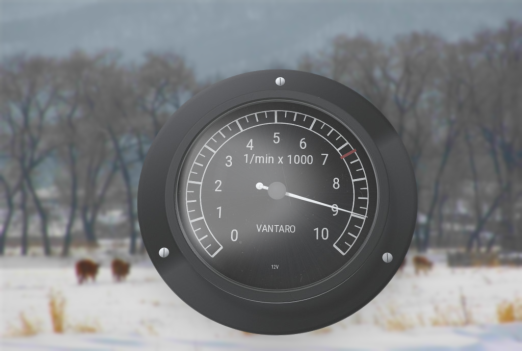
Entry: 9000 rpm
